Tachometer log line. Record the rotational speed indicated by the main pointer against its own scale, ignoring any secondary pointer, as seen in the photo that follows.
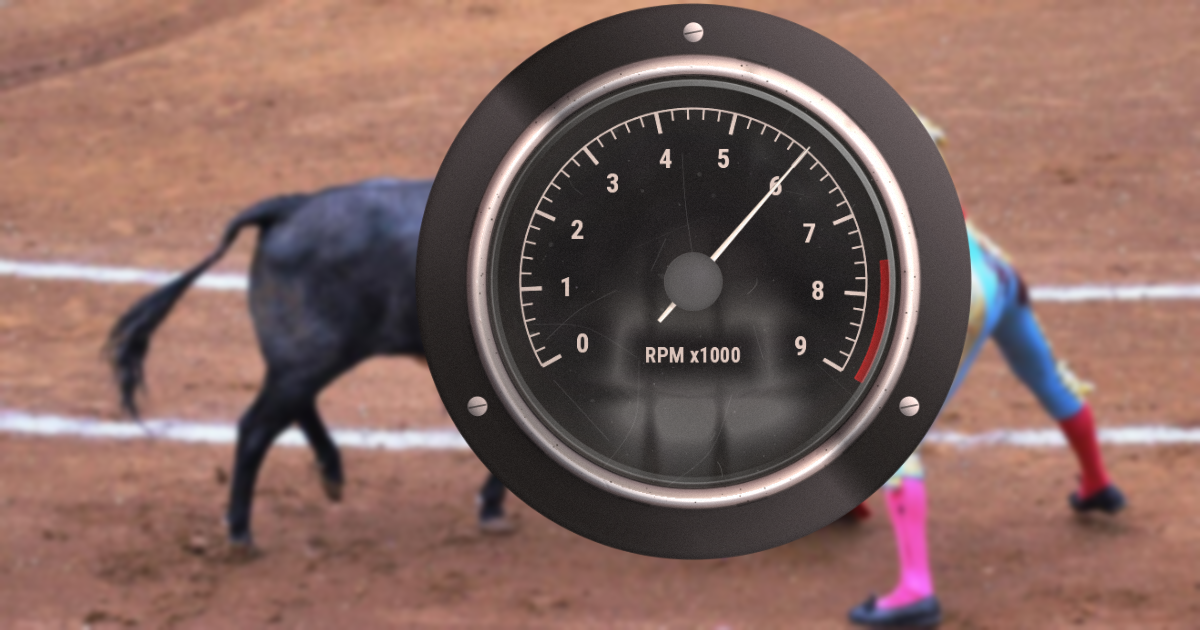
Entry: 6000 rpm
